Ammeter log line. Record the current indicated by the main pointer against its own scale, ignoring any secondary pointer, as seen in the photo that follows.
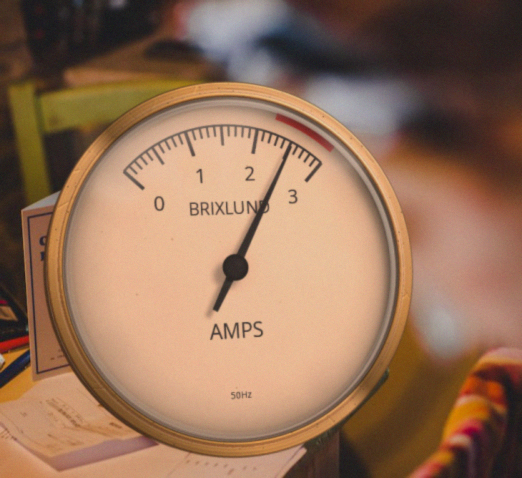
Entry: 2.5 A
